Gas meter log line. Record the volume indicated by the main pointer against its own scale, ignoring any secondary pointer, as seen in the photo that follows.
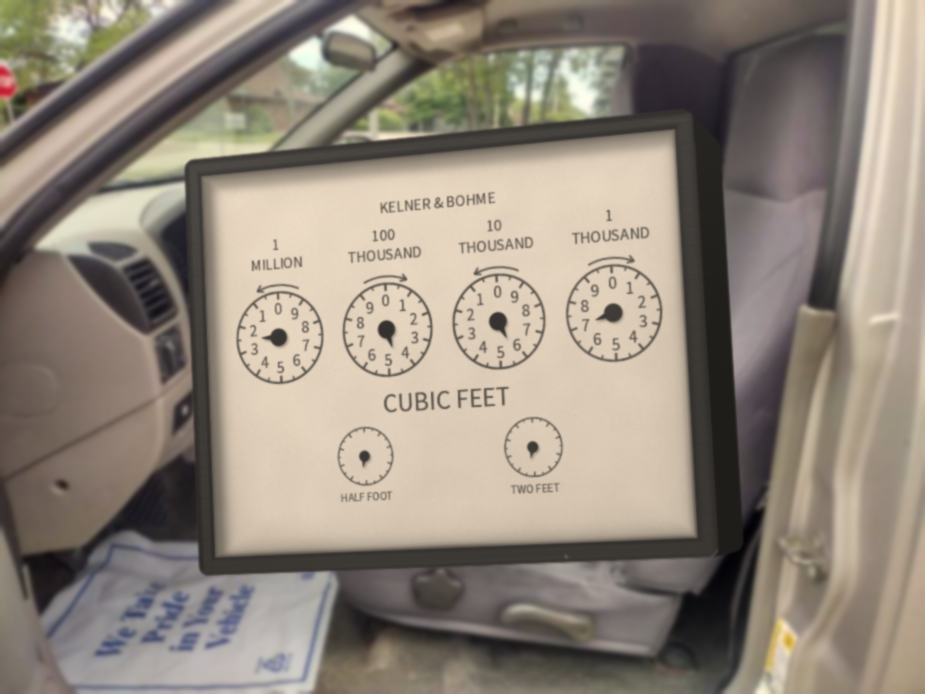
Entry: 245700 ft³
